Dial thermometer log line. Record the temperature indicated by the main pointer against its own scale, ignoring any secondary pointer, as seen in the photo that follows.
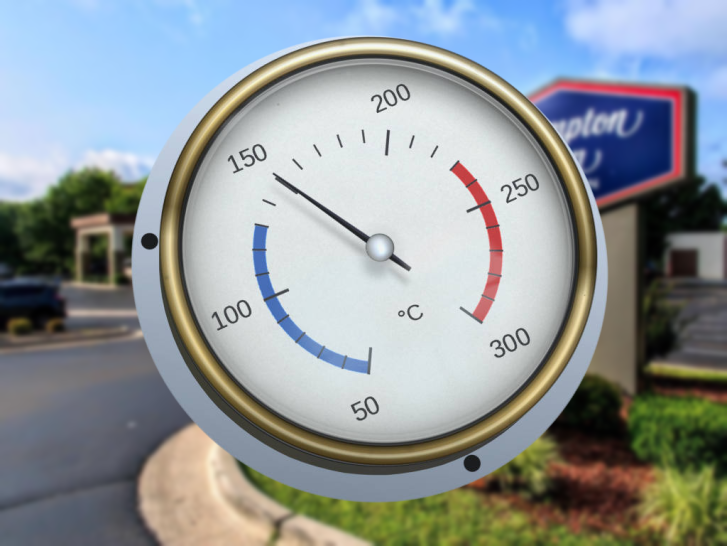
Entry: 150 °C
